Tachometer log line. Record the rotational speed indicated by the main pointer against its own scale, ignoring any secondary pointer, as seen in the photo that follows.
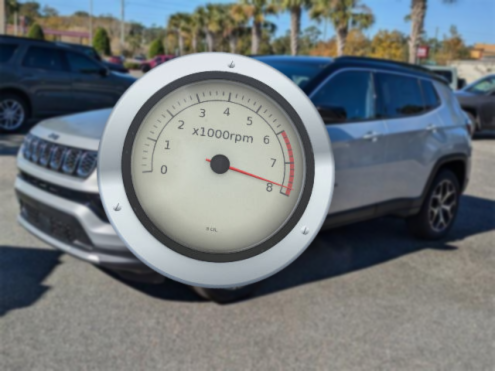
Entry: 7800 rpm
